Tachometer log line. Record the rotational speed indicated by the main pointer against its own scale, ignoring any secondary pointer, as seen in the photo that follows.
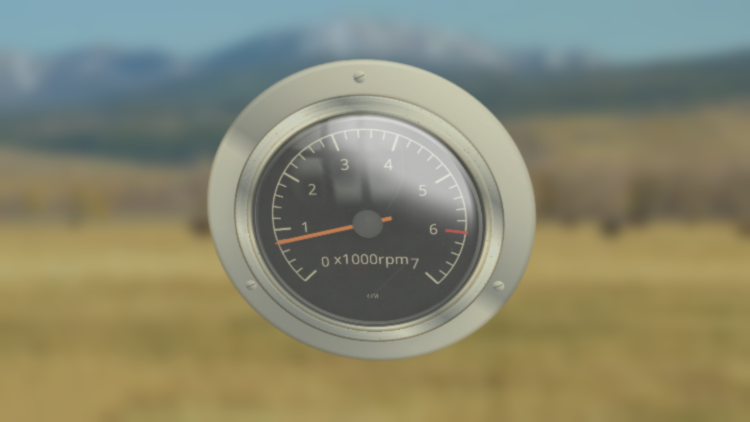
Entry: 800 rpm
